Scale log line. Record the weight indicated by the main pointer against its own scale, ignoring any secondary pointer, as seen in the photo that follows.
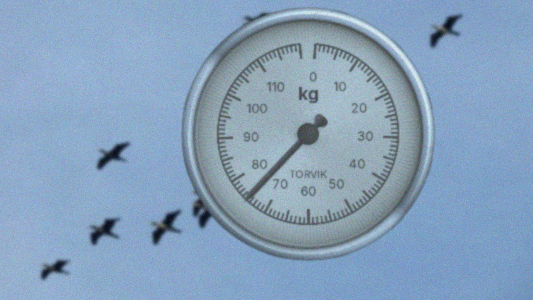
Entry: 75 kg
